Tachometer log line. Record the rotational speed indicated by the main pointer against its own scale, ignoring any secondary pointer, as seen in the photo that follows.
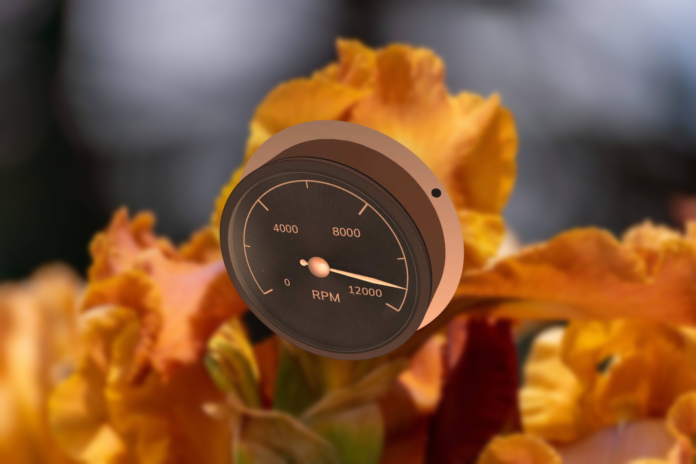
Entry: 11000 rpm
